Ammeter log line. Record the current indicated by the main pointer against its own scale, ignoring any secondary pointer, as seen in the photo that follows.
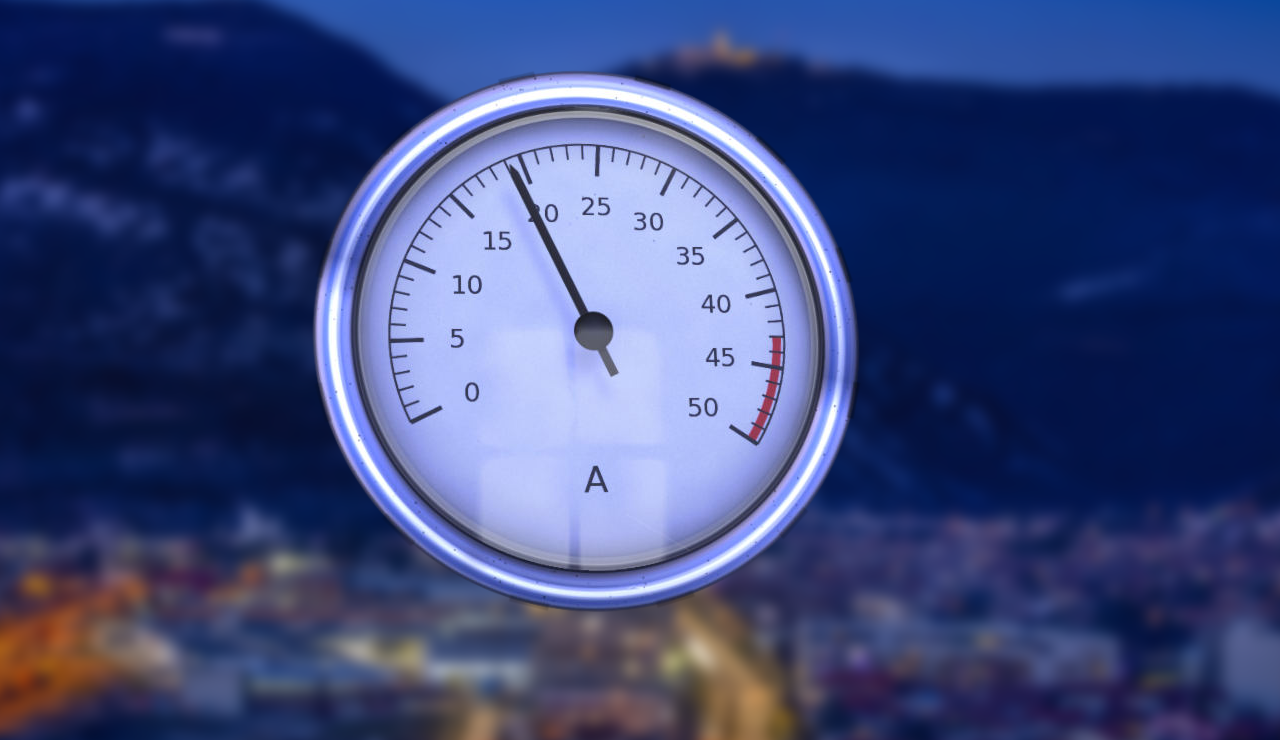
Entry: 19 A
